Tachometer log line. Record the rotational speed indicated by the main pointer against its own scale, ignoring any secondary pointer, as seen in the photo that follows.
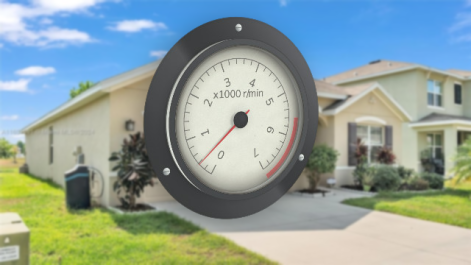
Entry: 400 rpm
